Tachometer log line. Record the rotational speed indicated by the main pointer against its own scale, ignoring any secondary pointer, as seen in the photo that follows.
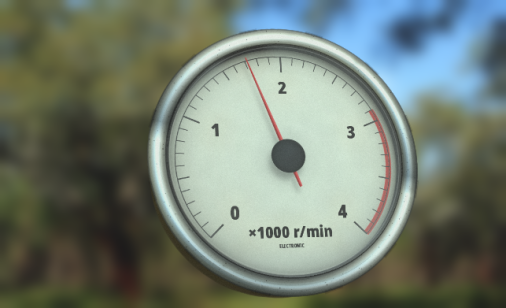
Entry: 1700 rpm
